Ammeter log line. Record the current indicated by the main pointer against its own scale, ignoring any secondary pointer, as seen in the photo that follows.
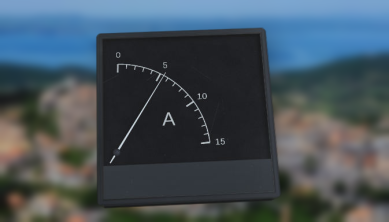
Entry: 5.5 A
